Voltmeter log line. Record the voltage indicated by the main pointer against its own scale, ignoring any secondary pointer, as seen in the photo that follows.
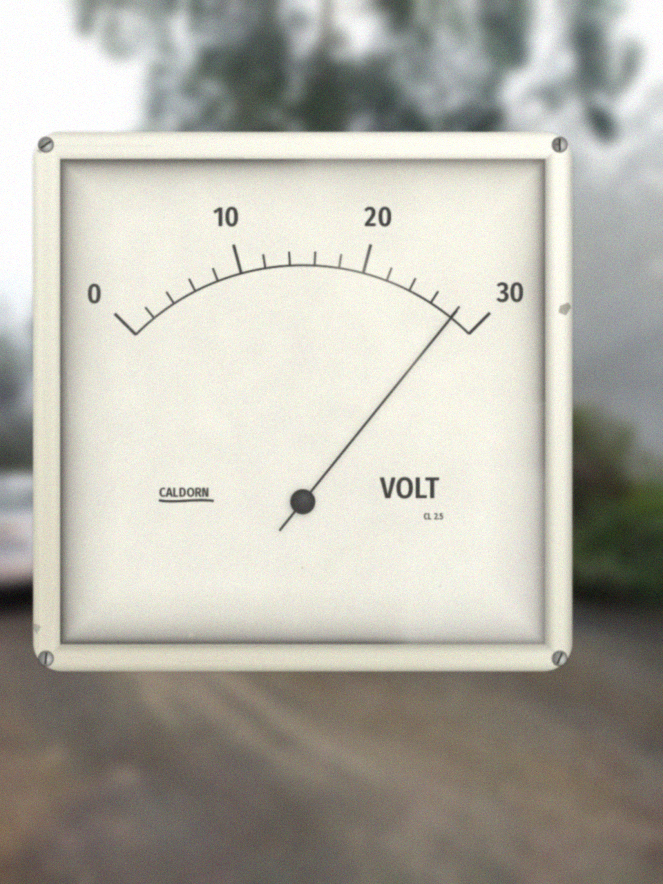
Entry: 28 V
